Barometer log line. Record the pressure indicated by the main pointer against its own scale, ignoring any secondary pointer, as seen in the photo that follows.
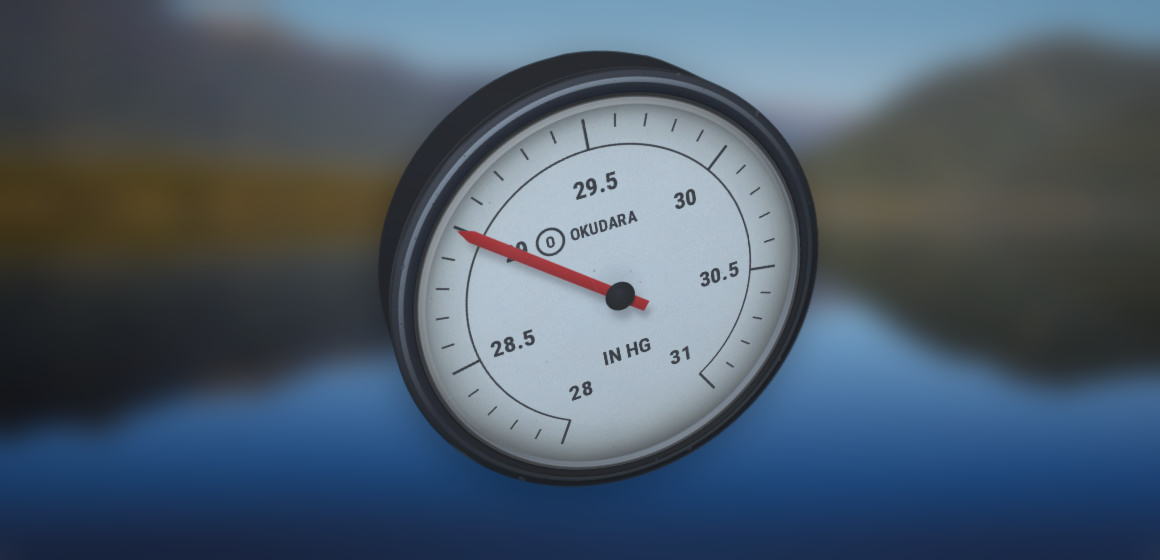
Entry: 29 inHg
